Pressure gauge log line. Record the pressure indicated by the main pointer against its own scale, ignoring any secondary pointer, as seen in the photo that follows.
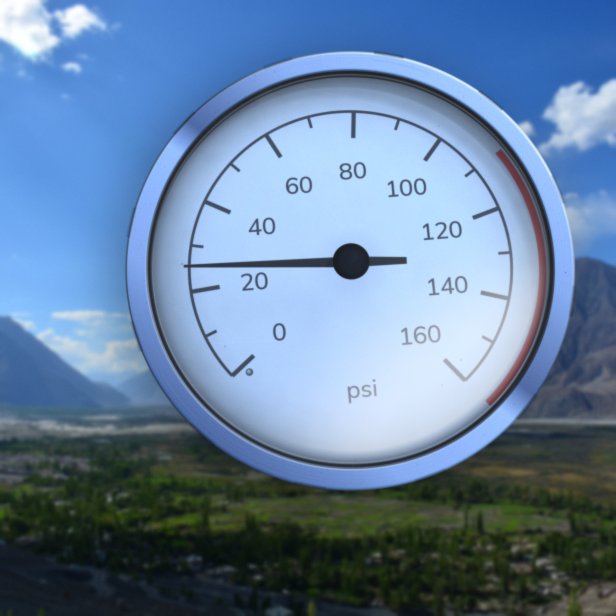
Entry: 25 psi
